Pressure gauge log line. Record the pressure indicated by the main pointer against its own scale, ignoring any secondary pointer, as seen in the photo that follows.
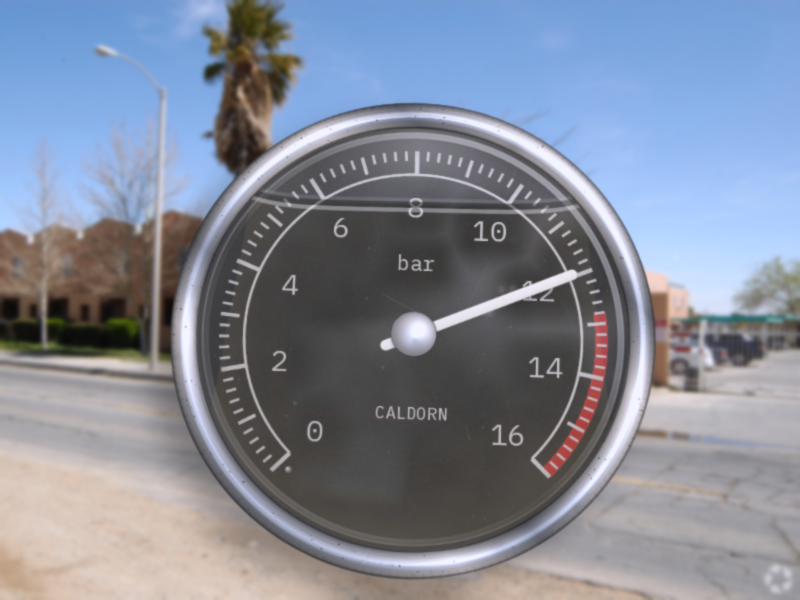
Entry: 12 bar
